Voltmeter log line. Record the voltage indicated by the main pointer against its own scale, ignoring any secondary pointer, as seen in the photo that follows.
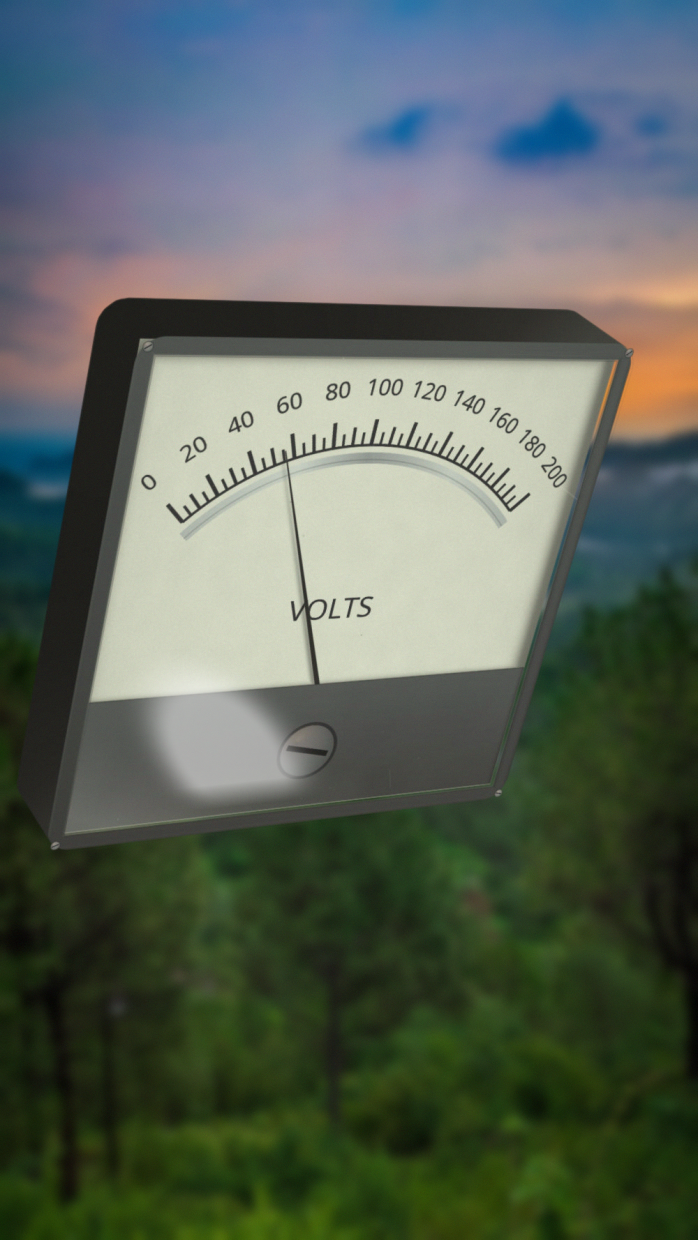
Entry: 55 V
